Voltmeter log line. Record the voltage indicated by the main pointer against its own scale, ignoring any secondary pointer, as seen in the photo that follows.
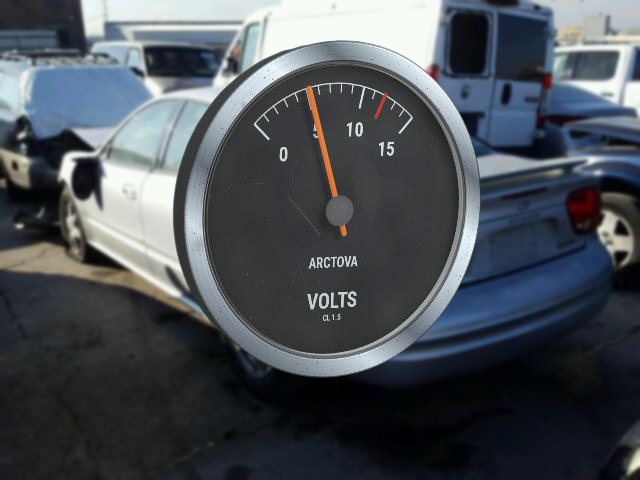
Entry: 5 V
